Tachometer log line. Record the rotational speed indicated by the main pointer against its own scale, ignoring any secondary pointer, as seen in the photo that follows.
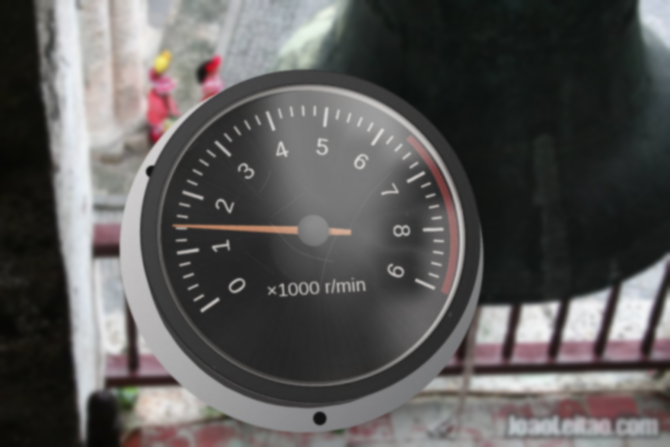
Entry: 1400 rpm
